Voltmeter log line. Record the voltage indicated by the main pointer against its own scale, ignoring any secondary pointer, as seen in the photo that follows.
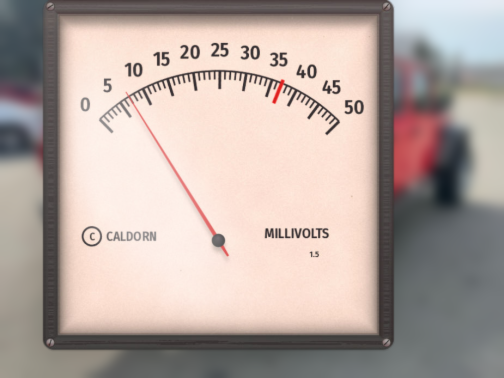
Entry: 7 mV
